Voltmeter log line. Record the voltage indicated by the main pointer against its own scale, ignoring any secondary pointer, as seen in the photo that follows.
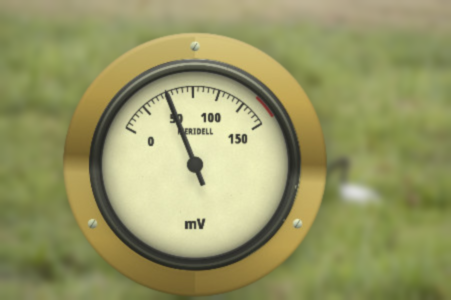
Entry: 50 mV
